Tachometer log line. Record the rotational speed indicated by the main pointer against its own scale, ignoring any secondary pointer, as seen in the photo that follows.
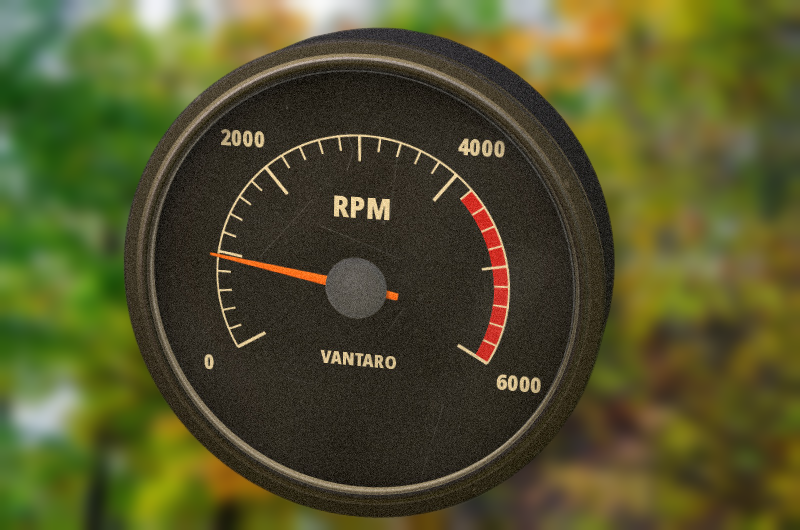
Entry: 1000 rpm
